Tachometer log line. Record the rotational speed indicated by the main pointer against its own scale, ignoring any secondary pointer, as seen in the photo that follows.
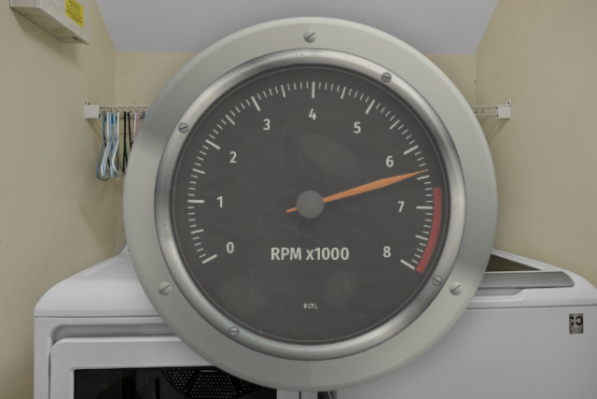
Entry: 6400 rpm
